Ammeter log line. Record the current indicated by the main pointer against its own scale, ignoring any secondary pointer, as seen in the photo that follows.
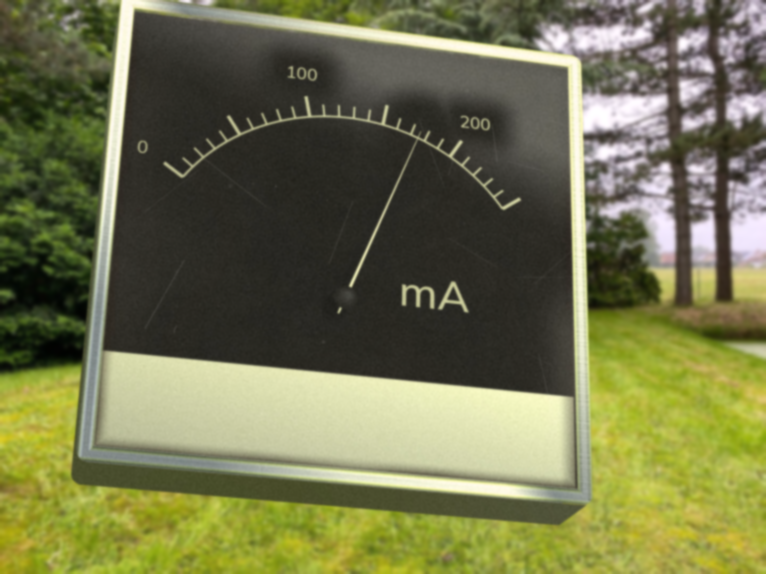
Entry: 175 mA
